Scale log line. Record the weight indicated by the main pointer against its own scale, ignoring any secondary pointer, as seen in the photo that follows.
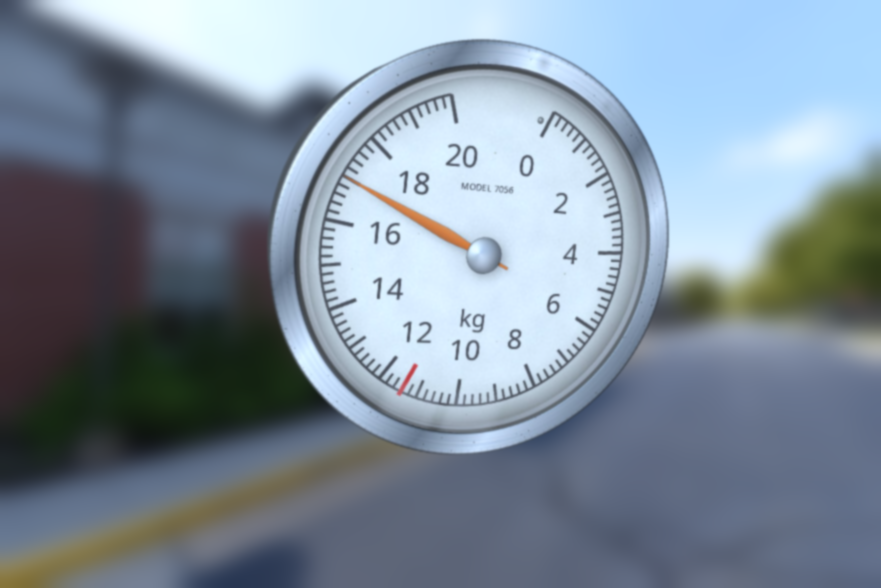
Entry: 17 kg
